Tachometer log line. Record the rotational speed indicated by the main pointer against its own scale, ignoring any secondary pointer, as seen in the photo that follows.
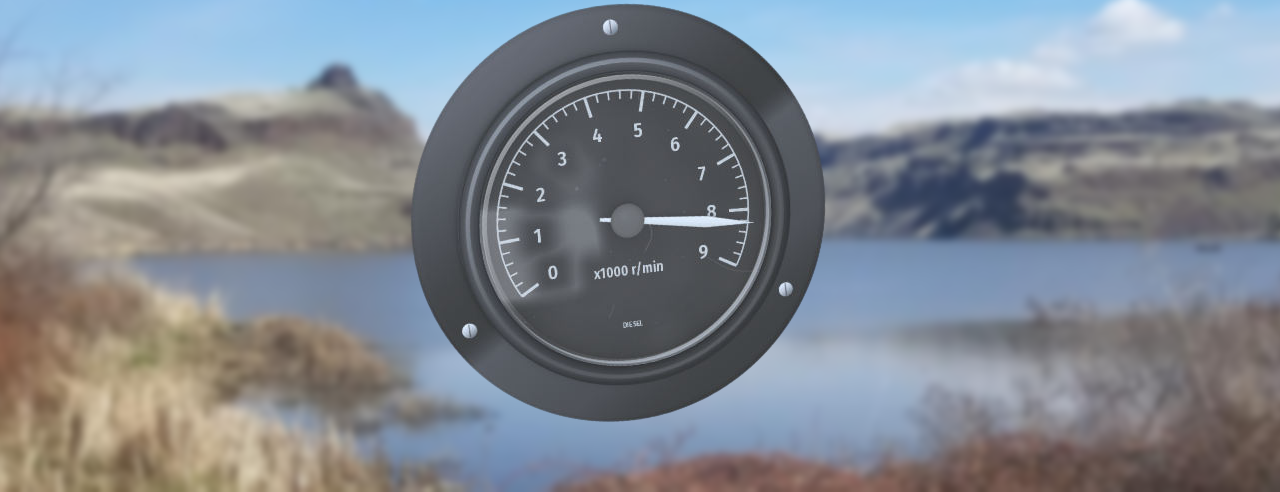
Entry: 8200 rpm
